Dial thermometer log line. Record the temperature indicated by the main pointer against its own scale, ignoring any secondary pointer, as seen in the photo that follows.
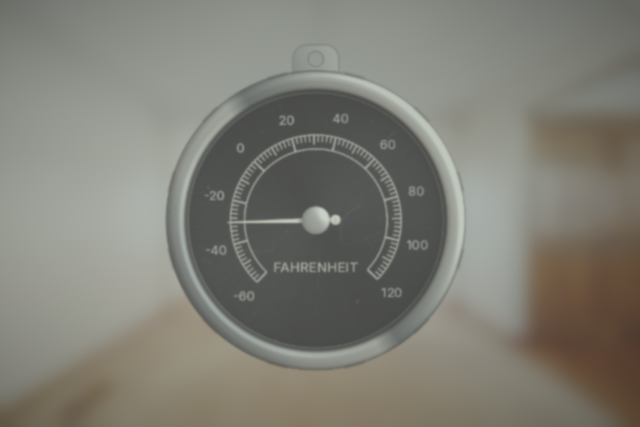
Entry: -30 °F
